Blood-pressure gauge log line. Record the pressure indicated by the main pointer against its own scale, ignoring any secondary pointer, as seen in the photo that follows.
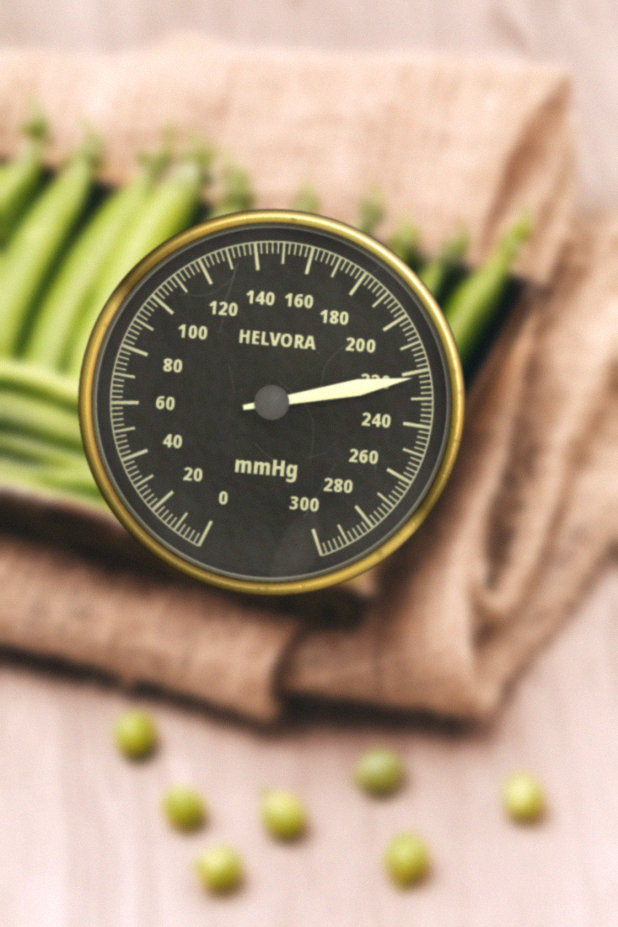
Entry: 222 mmHg
